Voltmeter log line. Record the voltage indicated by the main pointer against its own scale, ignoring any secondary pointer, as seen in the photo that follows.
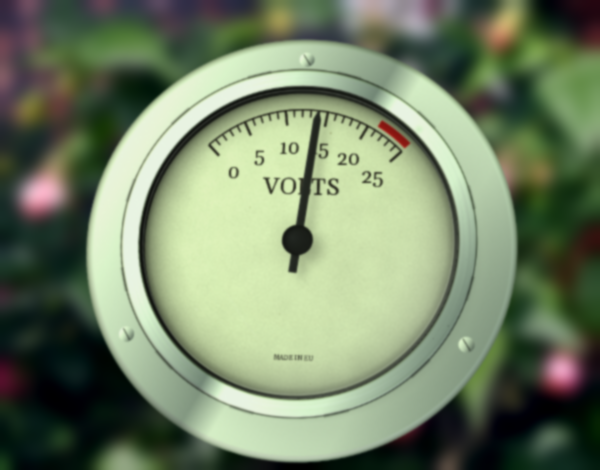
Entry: 14 V
